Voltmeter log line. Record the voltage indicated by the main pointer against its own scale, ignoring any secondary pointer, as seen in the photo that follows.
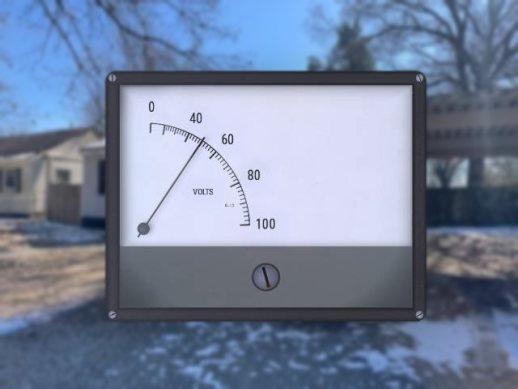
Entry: 50 V
